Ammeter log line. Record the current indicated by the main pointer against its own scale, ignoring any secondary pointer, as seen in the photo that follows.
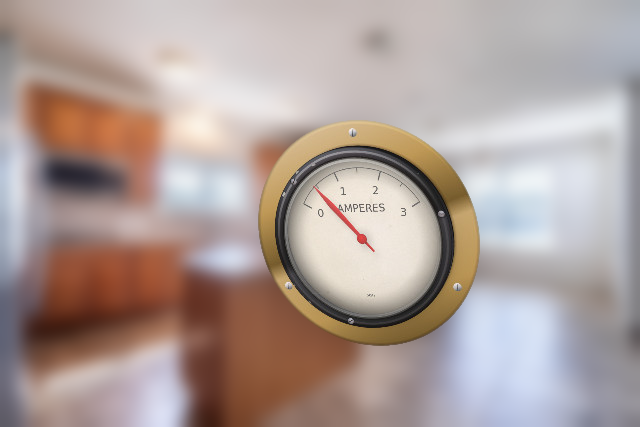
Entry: 0.5 A
